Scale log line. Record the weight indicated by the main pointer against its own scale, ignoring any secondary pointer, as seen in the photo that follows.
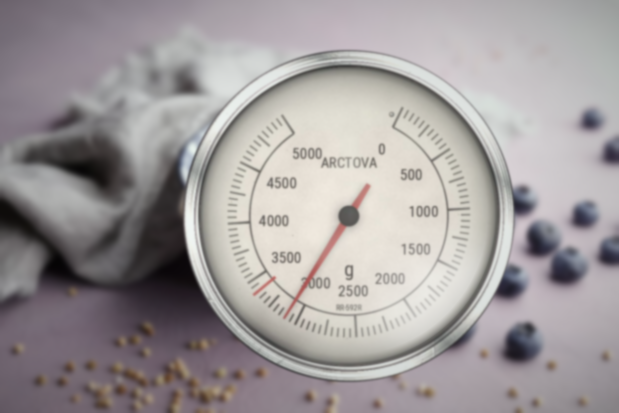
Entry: 3100 g
